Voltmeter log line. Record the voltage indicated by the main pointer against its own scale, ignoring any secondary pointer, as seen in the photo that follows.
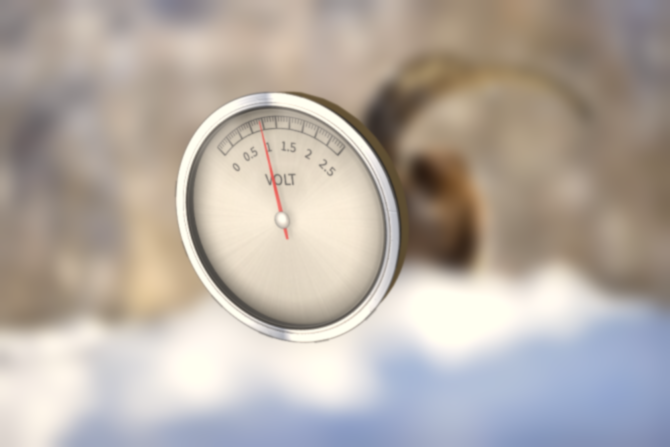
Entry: 1 V
